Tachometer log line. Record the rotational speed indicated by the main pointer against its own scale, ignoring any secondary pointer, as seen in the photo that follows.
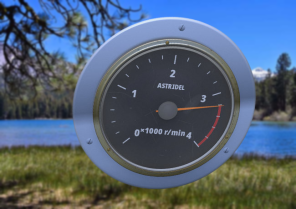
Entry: 3200 rpm
